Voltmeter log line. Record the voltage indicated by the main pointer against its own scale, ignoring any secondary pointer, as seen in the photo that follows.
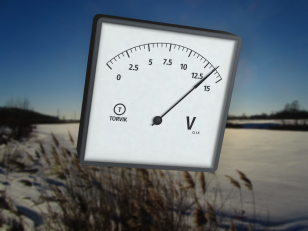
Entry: 13.5 V
